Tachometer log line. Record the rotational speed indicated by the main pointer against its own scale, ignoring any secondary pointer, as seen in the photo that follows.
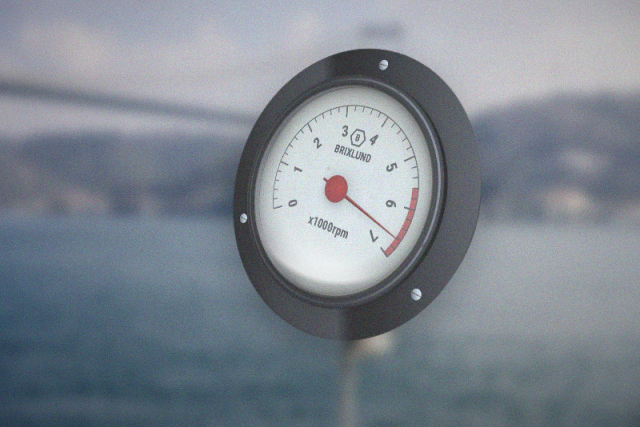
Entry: 6600 rpm
